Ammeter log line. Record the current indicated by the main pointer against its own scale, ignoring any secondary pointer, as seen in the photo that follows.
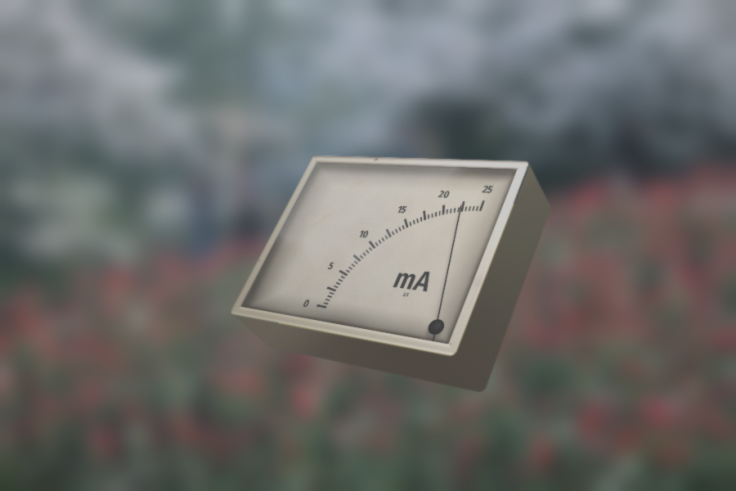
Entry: 22.5 mA
